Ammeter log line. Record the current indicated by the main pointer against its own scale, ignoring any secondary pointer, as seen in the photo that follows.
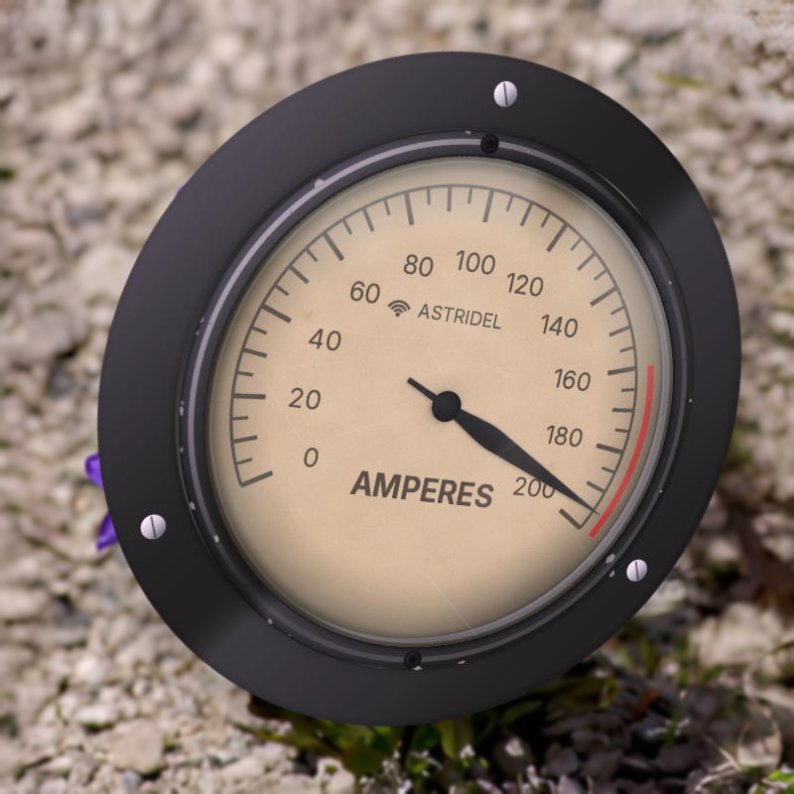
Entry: 195 A
